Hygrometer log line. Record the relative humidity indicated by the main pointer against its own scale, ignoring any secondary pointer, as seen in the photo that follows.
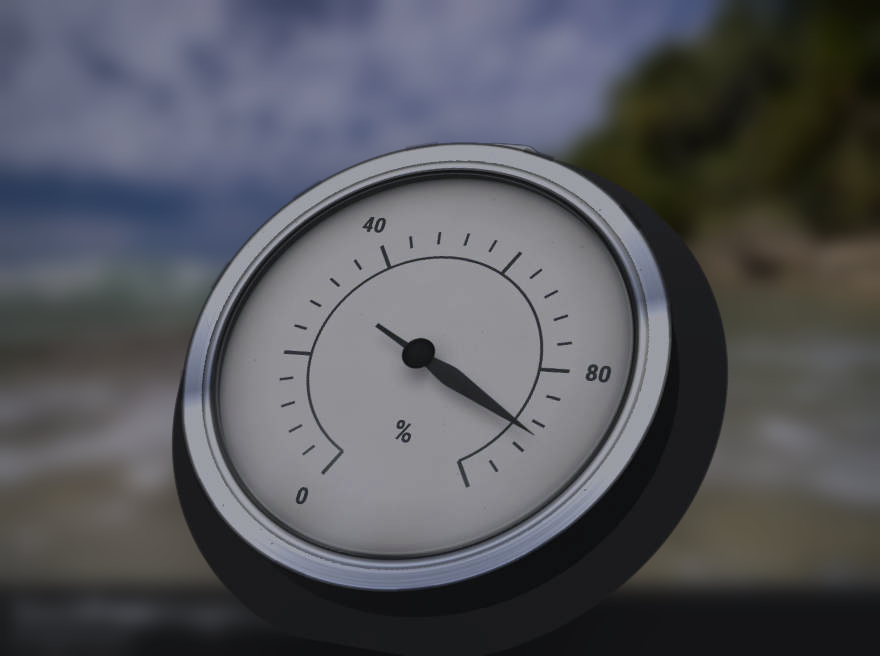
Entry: 90 %
